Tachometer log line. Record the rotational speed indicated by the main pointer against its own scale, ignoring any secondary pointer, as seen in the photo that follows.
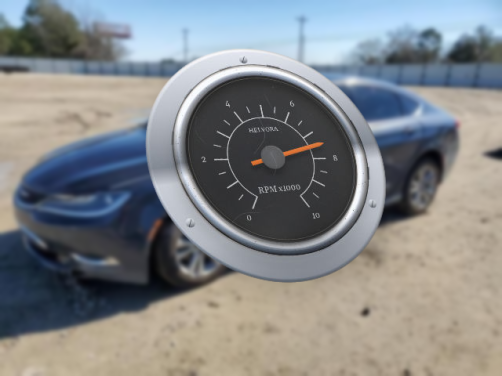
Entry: 7500 rpm
